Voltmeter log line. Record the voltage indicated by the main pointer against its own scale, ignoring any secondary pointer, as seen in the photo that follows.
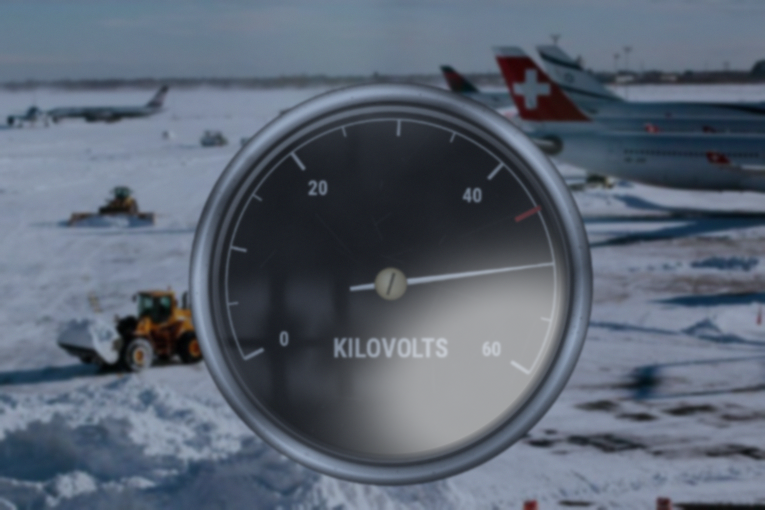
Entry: 50 kV
